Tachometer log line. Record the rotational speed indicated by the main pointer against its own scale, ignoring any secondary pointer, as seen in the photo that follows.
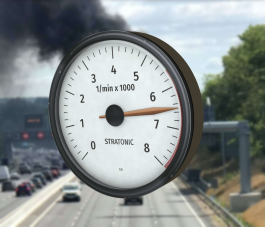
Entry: 6500 rpm
